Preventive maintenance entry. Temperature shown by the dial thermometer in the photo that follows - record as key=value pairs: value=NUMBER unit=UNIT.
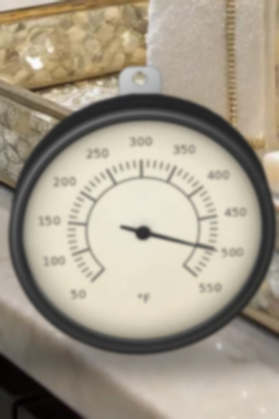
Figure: value=500 unit=°F
